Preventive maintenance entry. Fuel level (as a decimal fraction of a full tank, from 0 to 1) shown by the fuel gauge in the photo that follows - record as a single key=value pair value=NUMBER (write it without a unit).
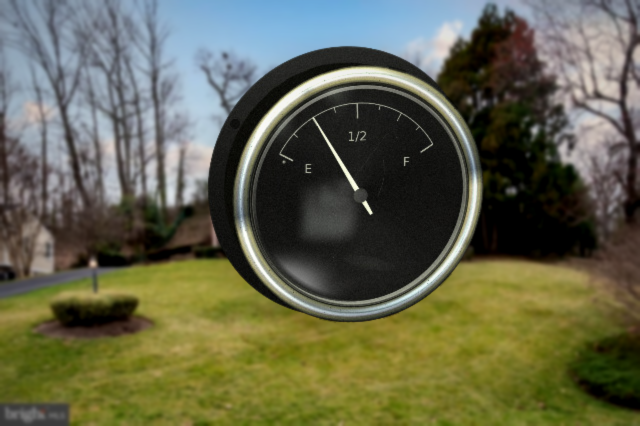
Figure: value=0.25
